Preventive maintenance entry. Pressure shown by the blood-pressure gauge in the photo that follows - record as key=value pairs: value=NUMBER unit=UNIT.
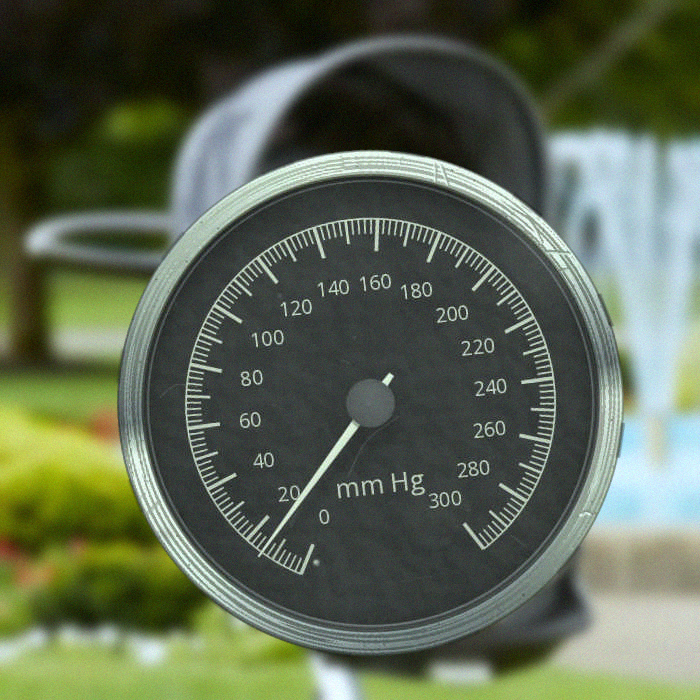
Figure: value=14 unit=mmHg
